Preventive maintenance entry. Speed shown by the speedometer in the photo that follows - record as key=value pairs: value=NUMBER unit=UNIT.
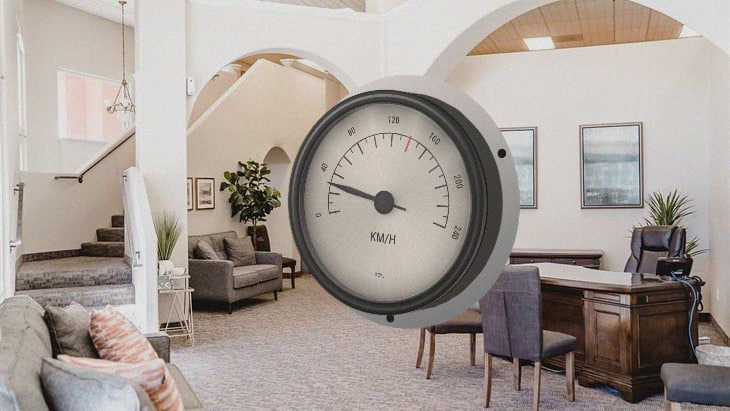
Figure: value=30 unit=km/h
